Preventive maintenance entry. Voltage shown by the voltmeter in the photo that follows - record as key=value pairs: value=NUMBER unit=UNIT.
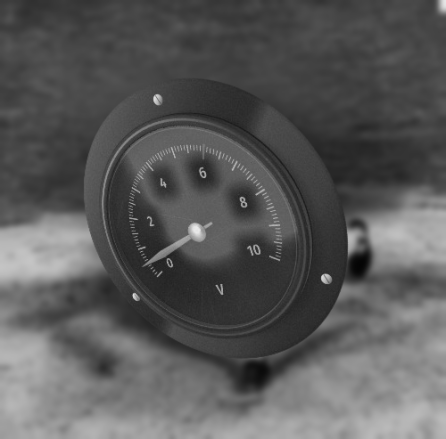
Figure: value=0.5 unit=V
